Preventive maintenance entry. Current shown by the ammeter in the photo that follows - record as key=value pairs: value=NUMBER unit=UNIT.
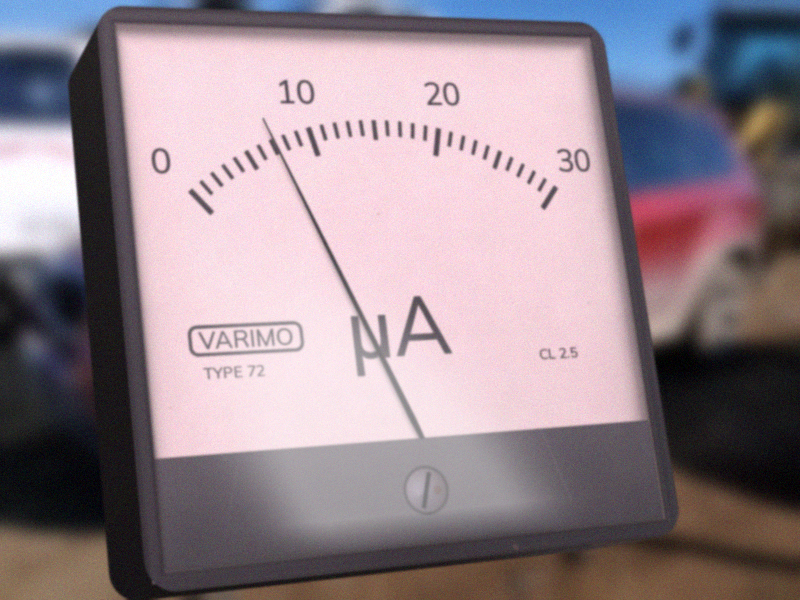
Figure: value=7 unit=µA
